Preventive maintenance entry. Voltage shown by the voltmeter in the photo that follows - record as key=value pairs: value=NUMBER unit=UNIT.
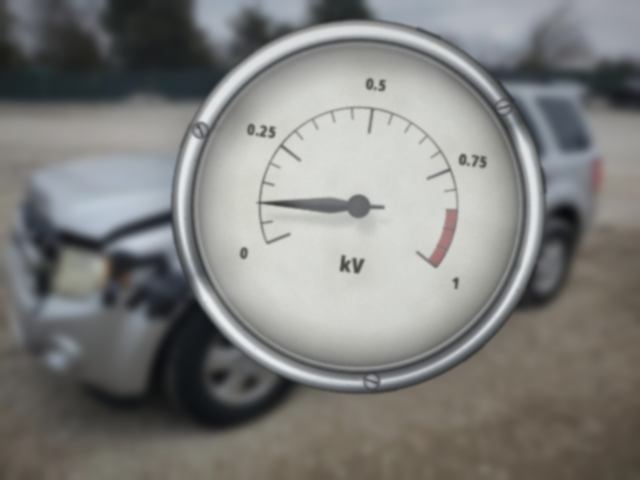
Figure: value=0.1 unit=kV
